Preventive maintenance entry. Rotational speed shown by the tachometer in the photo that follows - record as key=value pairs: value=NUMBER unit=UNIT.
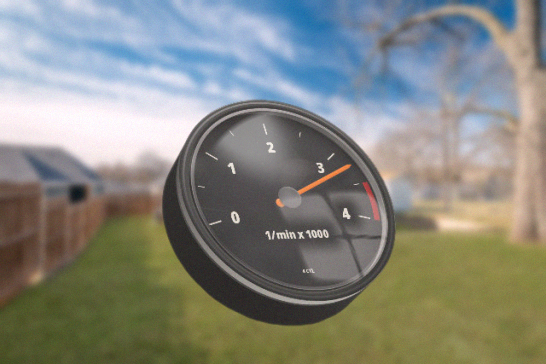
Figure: value=3250 unit=rpm
